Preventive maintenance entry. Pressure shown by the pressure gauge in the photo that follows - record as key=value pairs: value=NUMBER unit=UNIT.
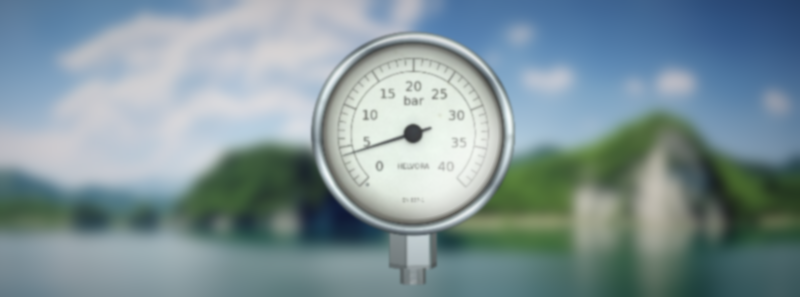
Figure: value=4 unit=bar
